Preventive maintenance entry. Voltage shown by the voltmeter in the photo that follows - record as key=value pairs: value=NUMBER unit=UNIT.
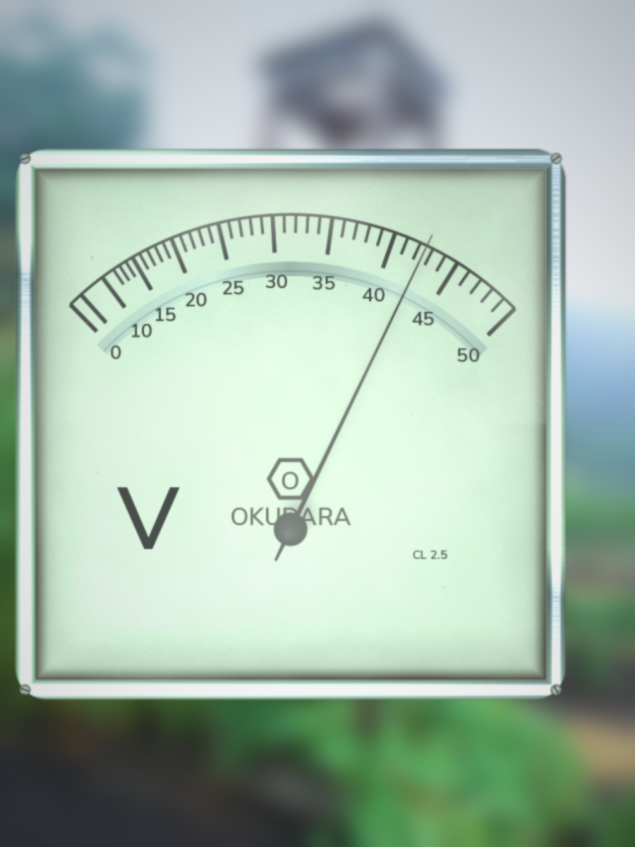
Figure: value=42.5 unit=V
